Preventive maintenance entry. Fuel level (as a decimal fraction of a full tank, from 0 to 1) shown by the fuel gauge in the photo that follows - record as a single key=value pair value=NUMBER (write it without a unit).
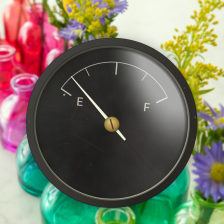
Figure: value=0.125
